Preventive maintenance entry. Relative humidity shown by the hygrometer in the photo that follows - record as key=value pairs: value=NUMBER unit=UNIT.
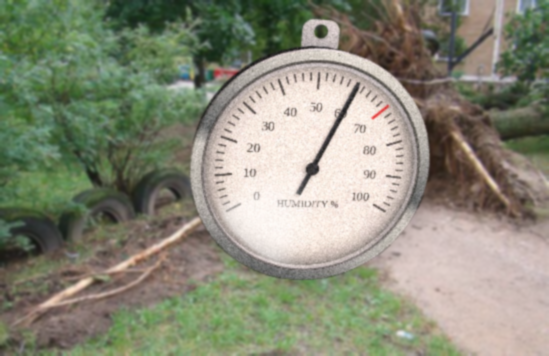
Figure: value=60 unit=%
